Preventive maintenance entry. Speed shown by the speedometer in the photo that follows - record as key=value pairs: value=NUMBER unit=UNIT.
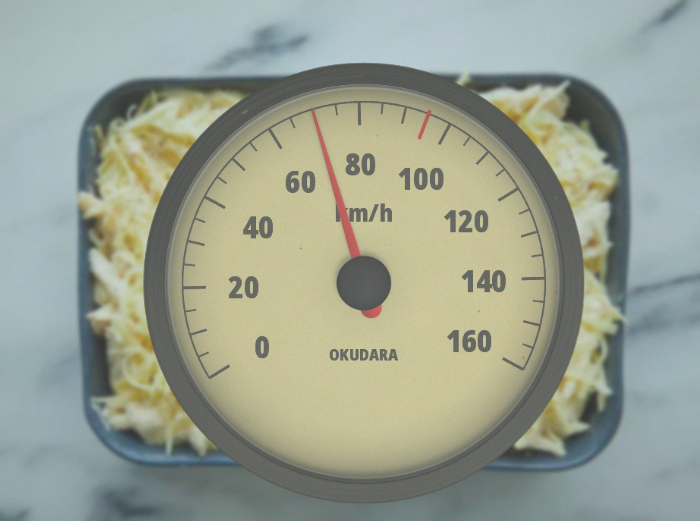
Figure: value=70 unit=km/h
